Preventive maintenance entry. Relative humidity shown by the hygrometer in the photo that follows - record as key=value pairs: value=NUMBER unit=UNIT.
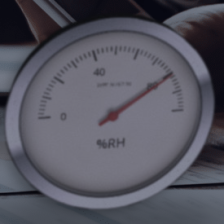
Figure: value=80 unit=%
